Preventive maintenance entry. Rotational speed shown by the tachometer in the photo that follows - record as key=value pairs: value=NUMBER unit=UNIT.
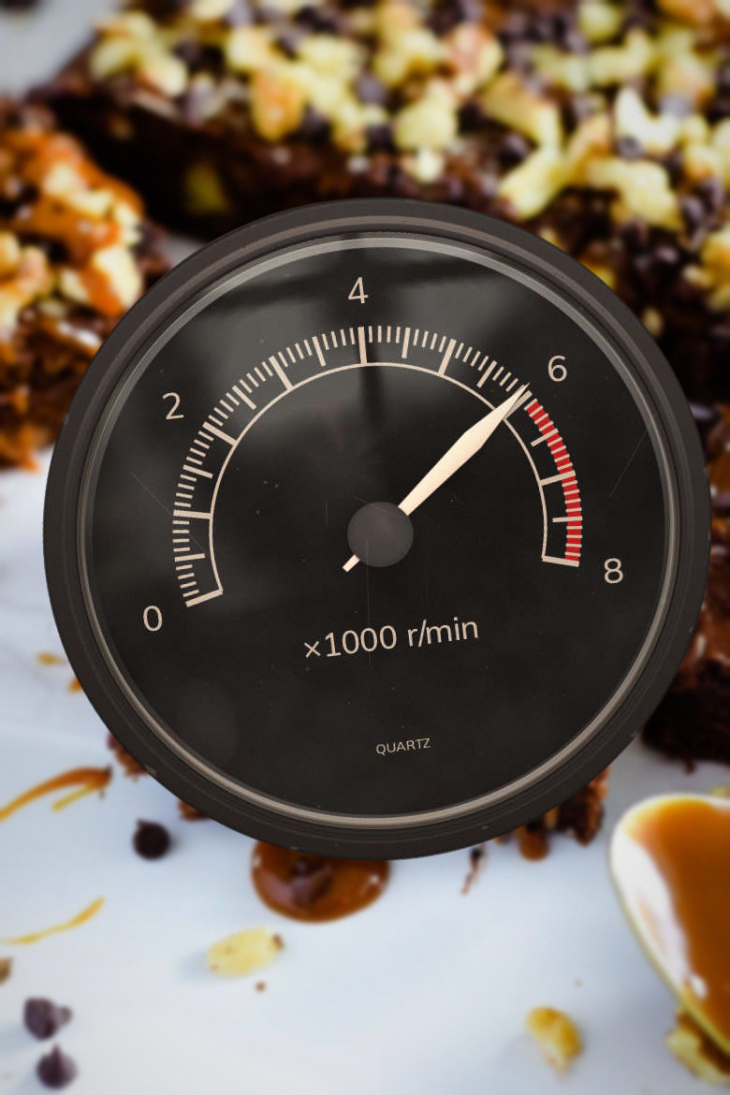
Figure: value=5900 unit=rpm
